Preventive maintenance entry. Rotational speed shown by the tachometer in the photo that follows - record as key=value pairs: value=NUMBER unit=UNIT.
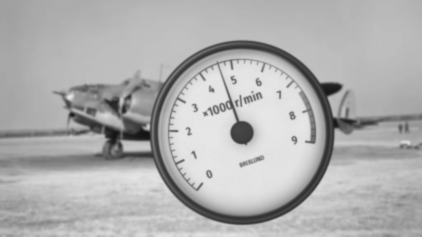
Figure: value=4600 unit=rpm
